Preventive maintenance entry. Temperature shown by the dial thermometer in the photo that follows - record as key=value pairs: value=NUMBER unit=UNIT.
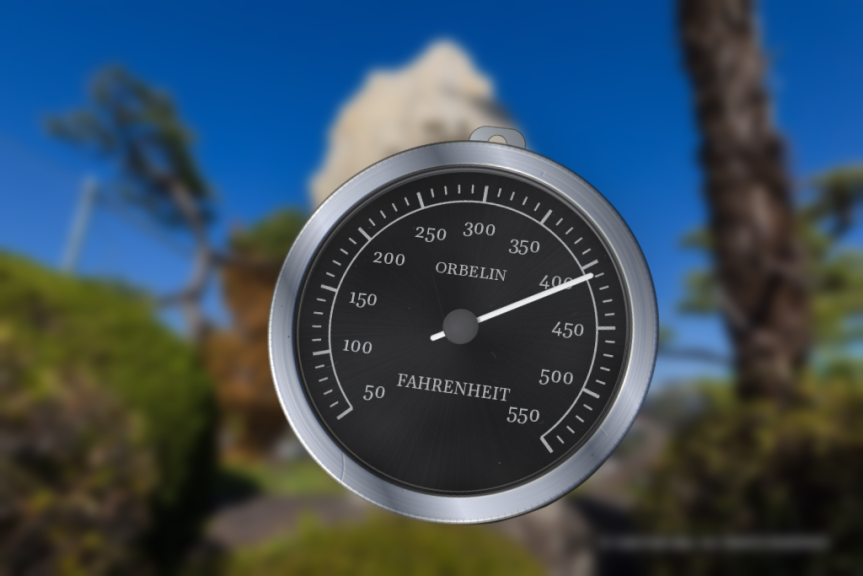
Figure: value=410 unit=°F
